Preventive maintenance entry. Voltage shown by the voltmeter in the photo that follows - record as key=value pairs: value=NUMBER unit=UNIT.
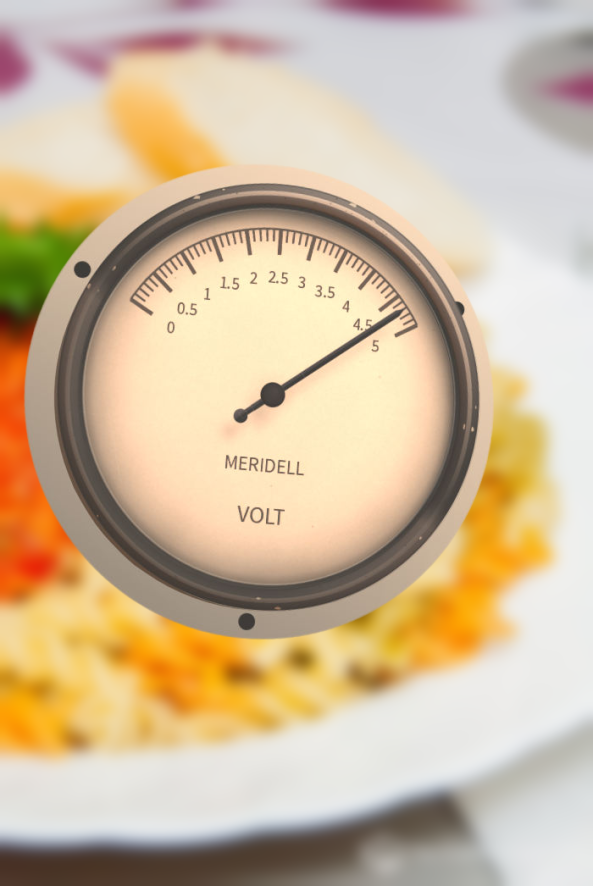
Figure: value=4.7 unit=V
